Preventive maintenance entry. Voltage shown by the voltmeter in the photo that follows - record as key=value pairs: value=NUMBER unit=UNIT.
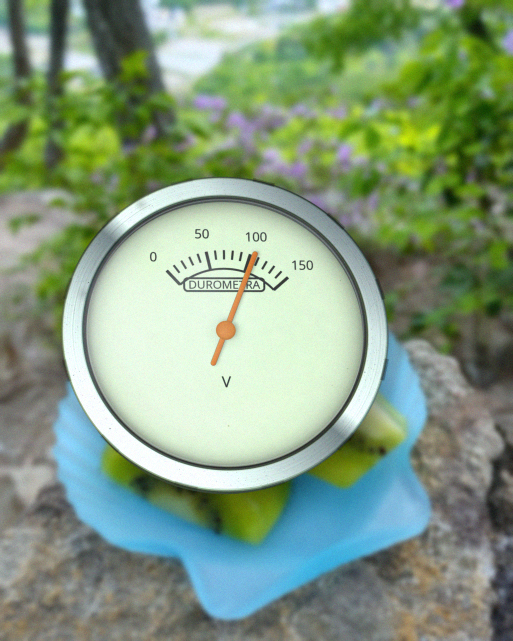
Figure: value=105 unit=V
